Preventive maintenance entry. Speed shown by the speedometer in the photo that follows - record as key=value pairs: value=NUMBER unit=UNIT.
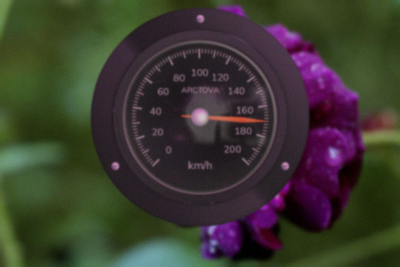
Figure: value=170 unit=km/h
